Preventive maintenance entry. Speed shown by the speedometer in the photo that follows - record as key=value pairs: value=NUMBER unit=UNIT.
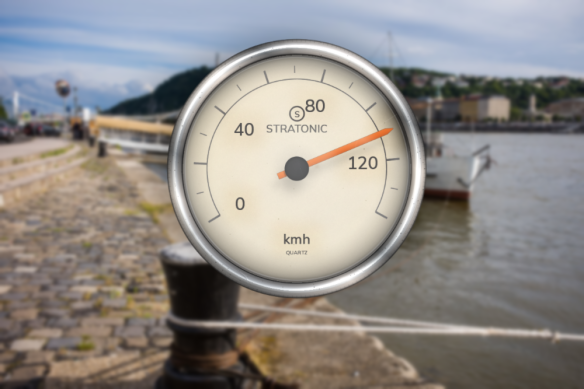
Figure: value=110 unit=km/h
